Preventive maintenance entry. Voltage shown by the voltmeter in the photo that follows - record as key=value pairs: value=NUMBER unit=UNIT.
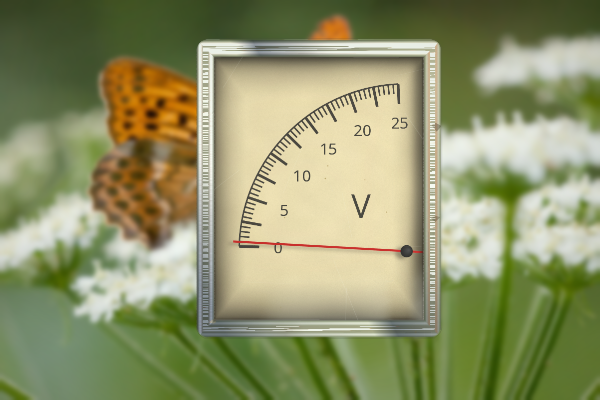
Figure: value=0.5 unit=V
